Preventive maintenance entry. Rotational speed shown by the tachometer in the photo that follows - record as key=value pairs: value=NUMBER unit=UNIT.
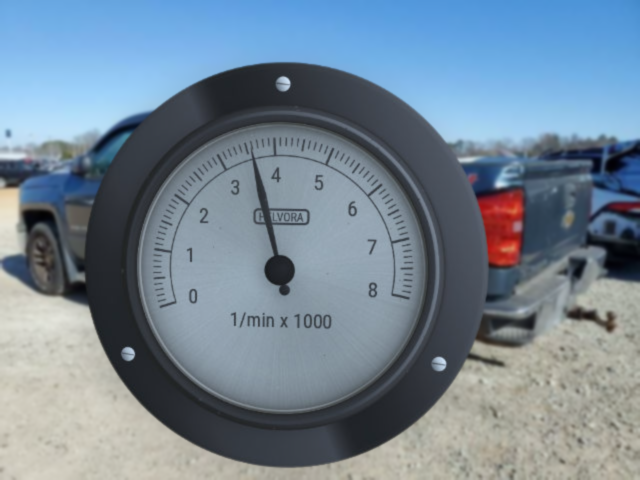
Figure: value=3600 unit=rpm
